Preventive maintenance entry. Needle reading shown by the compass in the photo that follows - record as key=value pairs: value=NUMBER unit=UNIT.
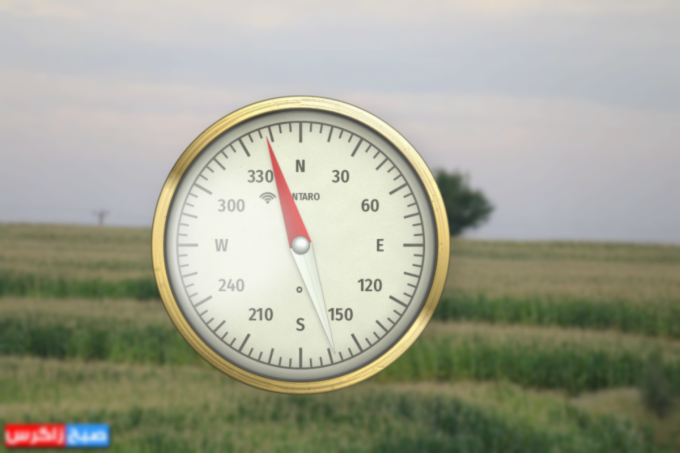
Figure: value=342.5 unit=°
